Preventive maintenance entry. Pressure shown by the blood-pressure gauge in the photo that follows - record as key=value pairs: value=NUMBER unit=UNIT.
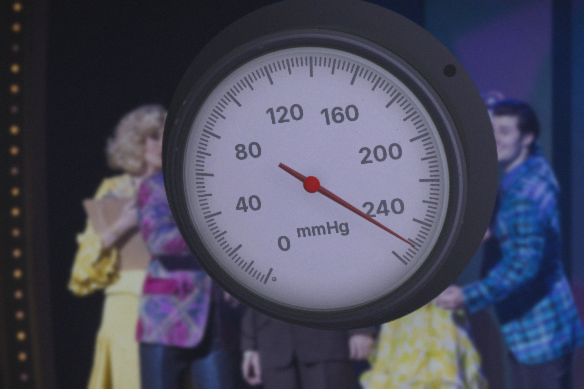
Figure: value=250 unit=mmHg
